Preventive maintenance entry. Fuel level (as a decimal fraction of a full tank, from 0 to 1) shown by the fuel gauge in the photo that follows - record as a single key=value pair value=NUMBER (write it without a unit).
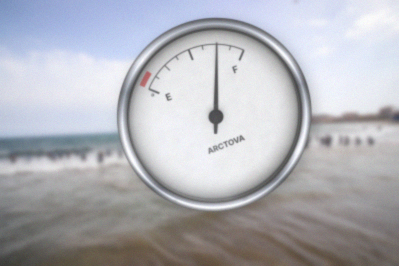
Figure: value=0.75
